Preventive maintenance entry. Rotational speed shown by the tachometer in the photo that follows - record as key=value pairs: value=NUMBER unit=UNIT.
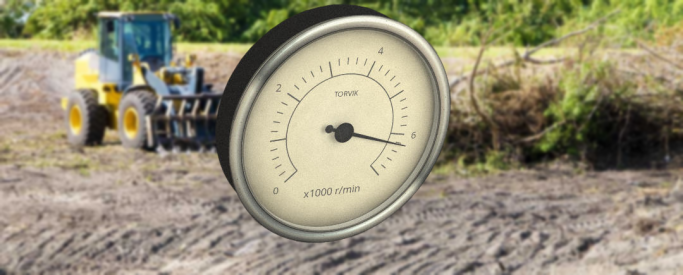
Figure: value=6200 unit=rpm
